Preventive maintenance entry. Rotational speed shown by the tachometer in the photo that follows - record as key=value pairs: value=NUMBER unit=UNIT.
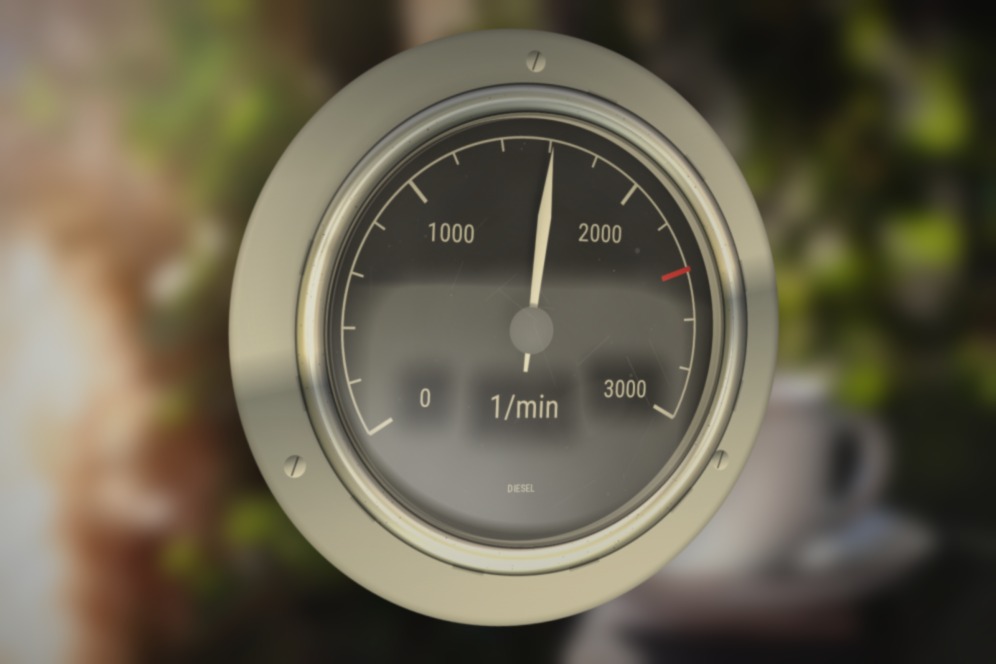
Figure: value=1600 unit=rpm
